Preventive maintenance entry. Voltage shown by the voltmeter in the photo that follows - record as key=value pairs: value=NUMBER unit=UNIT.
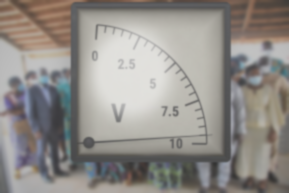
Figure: value=9.5 unit=V
